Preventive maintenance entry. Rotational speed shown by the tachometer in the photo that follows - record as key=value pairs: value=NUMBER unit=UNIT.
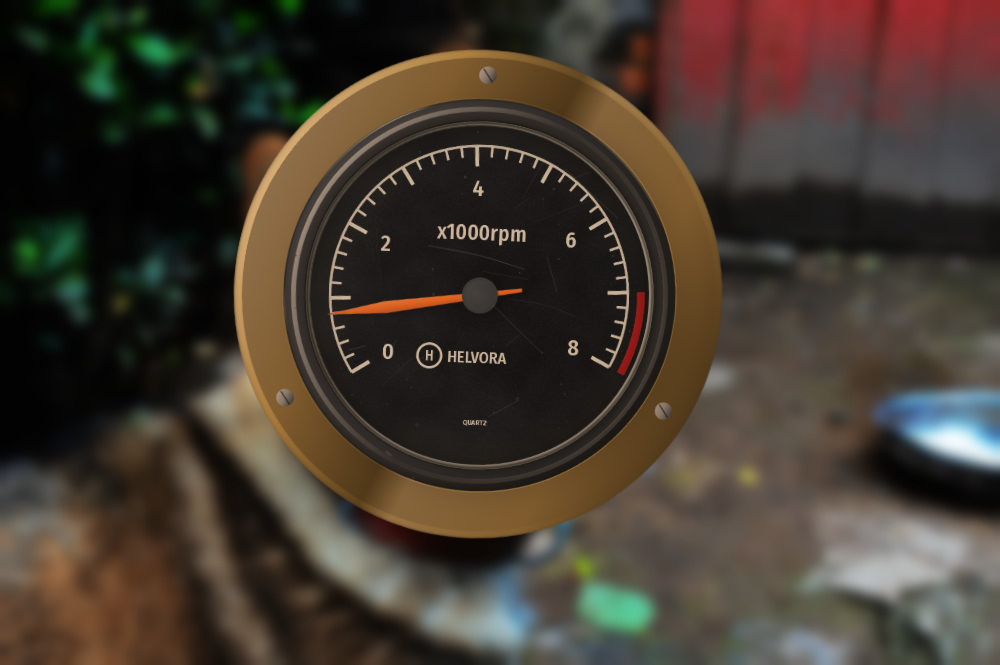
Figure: value=800 unit=rpm
